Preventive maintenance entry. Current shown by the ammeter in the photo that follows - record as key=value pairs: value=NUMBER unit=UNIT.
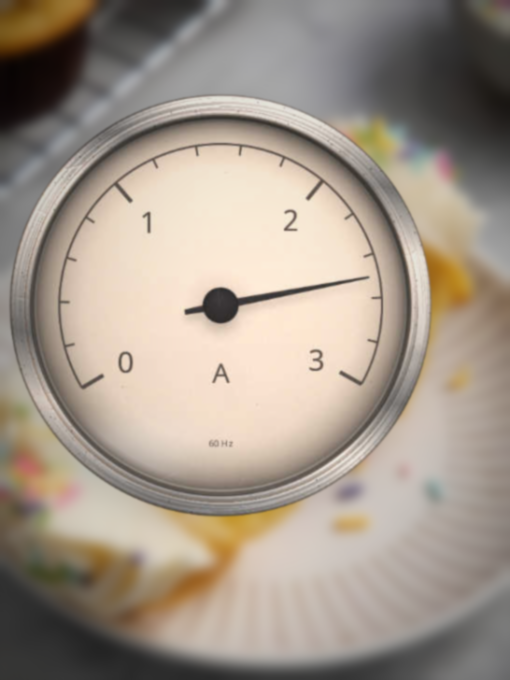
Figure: value=2.5 unit=A
